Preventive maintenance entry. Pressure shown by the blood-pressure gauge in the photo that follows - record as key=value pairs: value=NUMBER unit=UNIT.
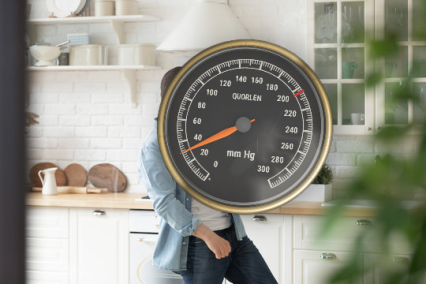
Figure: value=30 unit=mmHg
